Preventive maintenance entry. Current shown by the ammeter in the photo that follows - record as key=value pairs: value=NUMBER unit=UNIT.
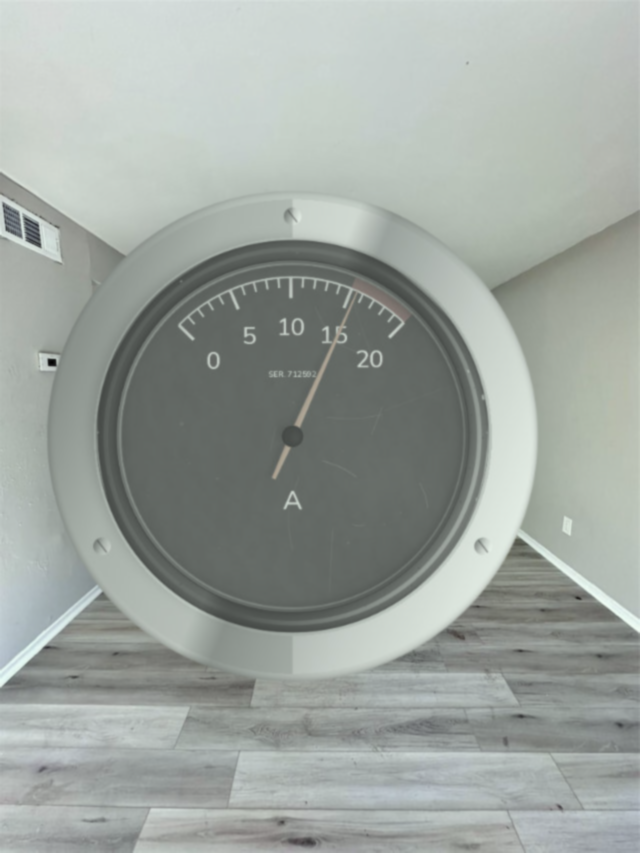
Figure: value=15.5 unit=A
